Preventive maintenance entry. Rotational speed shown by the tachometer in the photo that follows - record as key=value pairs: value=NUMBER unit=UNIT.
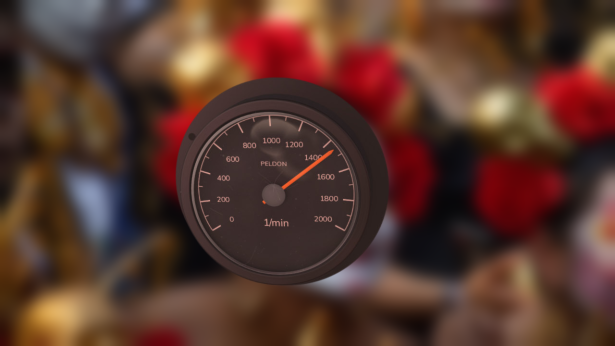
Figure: value=1450 unit=rpm
